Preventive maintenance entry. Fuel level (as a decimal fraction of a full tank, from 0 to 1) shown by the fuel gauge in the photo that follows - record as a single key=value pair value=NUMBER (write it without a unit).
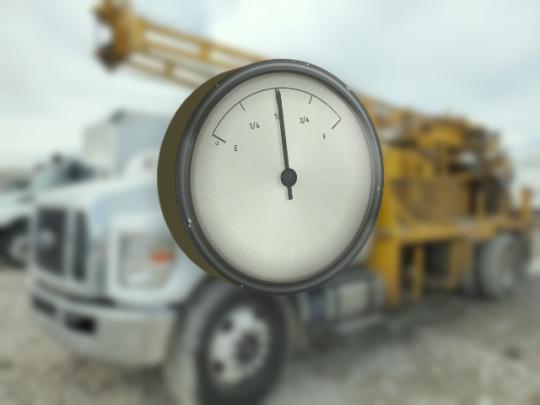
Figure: value=0.5
